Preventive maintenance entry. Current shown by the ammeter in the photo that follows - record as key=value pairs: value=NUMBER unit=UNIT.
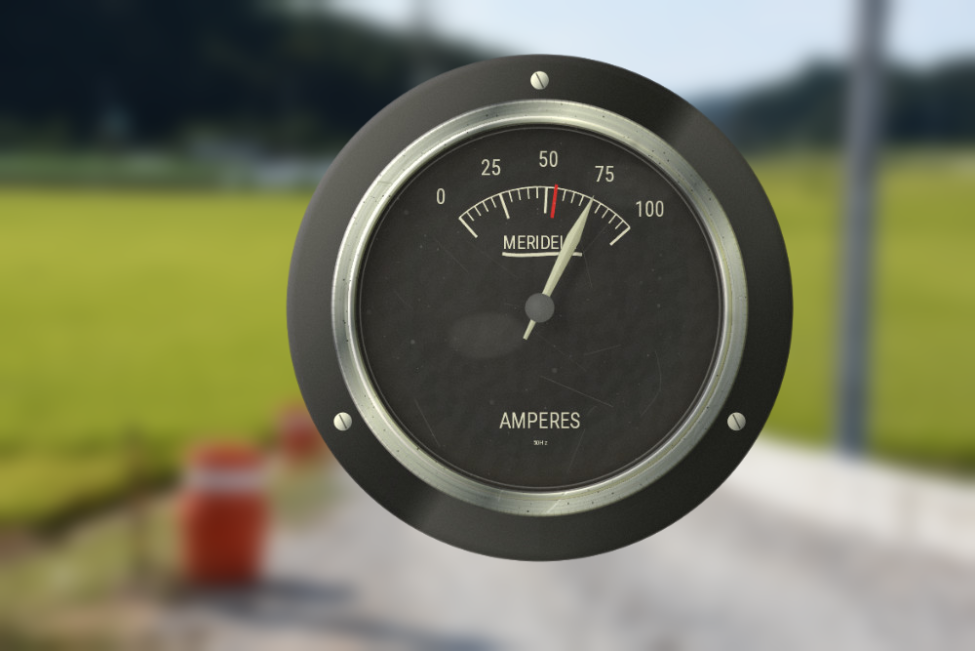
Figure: value=75 unit=A
